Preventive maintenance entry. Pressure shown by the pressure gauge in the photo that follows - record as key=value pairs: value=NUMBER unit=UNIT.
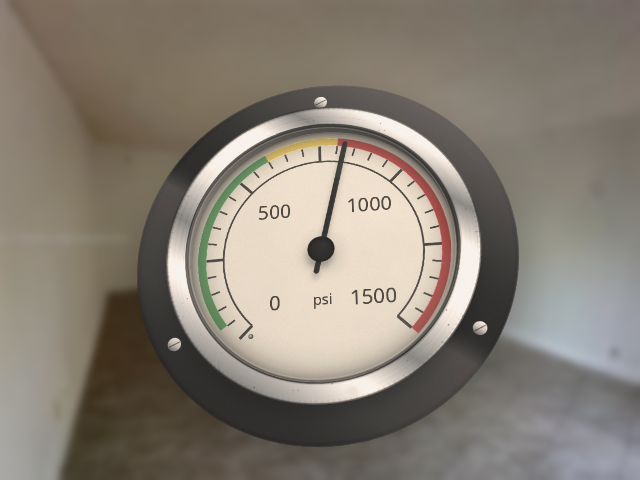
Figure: value=825 unit=psi
